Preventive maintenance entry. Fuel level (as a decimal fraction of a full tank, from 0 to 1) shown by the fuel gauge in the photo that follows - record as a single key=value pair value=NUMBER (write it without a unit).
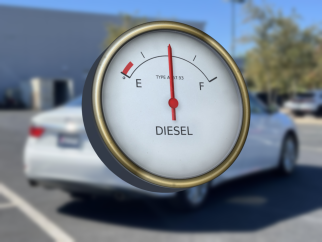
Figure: value=0.5
